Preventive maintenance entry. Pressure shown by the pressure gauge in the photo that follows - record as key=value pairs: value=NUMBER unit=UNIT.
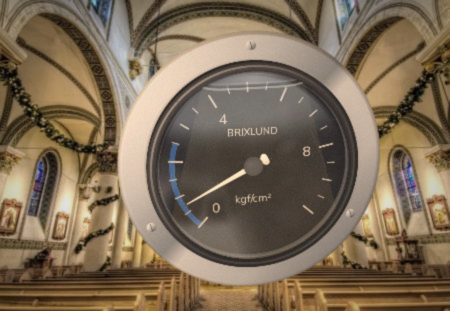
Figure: value=0.75 unit=kg/cm²
